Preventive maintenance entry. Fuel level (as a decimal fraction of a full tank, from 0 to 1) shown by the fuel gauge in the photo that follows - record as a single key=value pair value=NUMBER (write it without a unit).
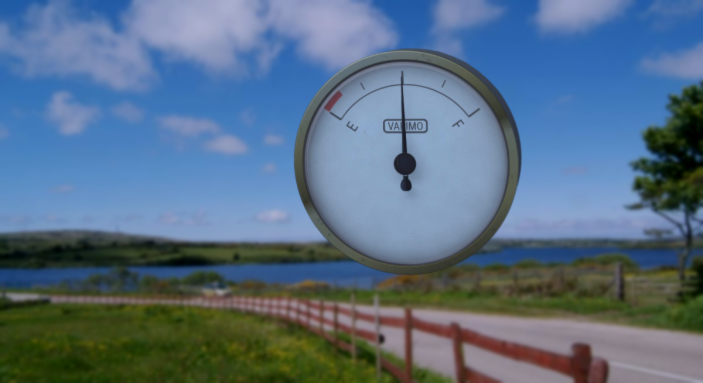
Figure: value=0.5
